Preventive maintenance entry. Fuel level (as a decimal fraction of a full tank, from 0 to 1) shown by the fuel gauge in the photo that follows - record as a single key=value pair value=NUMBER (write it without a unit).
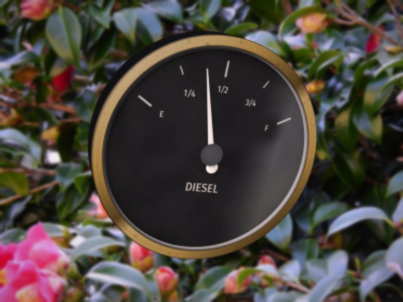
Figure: value=0.375
